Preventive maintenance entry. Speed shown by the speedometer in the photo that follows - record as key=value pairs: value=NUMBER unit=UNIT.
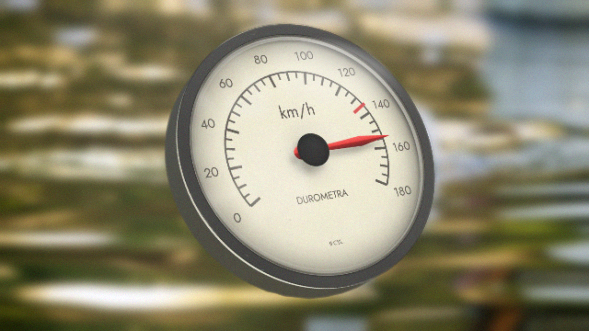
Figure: value=155 unit=km/h
